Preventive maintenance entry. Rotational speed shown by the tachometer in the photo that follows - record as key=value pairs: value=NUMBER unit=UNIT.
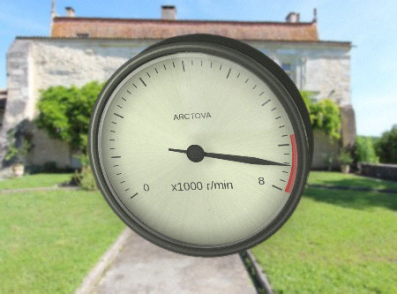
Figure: value=7400 unit=rpm
